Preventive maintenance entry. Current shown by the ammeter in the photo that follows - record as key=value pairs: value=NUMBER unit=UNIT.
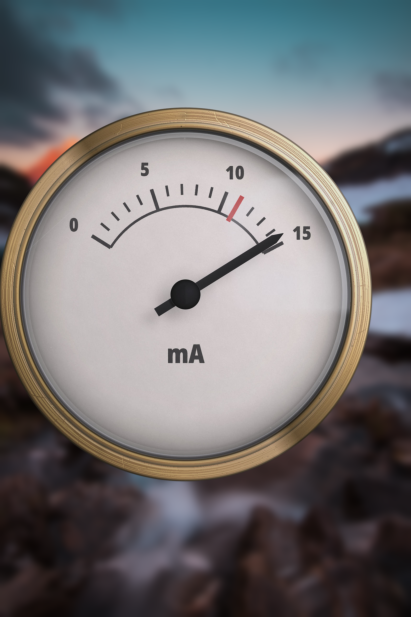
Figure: value=14.5 unit=mA
